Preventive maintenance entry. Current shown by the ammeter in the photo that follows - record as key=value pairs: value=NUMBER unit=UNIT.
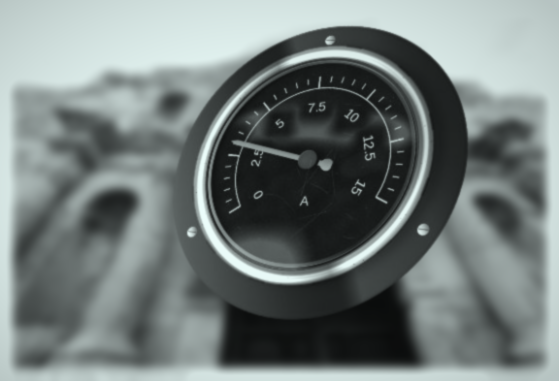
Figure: value=3 unit=A
